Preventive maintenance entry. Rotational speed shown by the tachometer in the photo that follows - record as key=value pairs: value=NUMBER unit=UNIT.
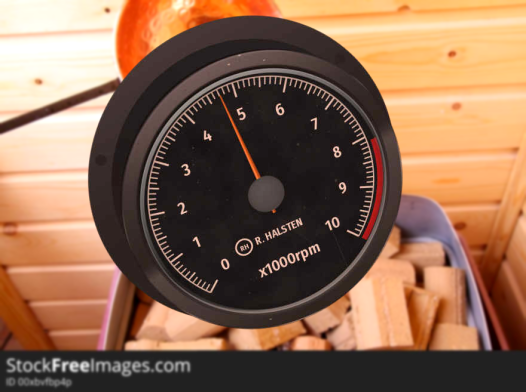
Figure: value=4700 unit=rpm
